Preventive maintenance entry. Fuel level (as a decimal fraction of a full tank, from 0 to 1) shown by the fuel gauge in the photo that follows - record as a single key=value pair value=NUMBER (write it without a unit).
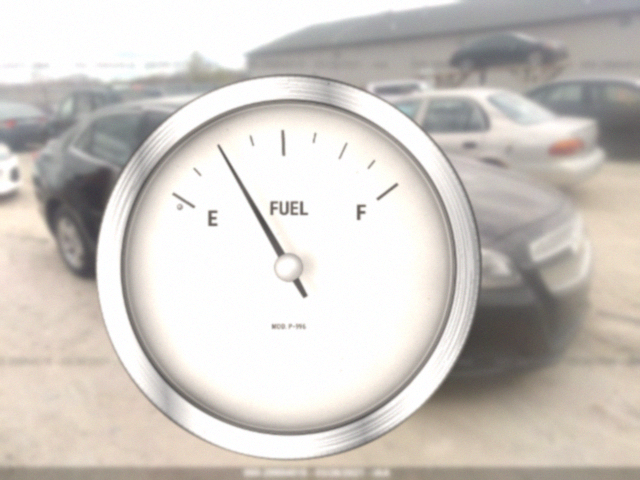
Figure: value=0.25
